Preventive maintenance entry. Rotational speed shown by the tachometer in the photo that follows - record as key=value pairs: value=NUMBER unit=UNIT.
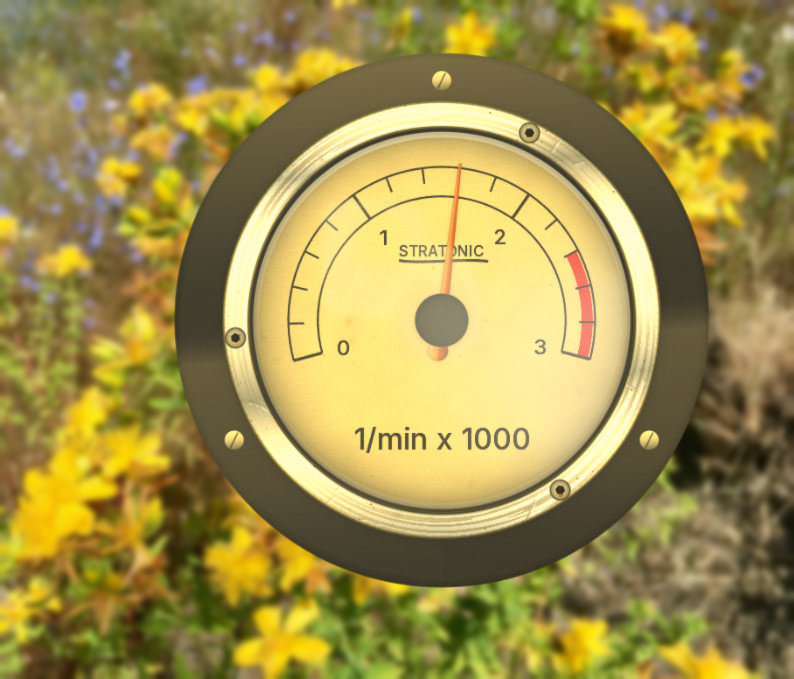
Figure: value=1600 unit=rpm
